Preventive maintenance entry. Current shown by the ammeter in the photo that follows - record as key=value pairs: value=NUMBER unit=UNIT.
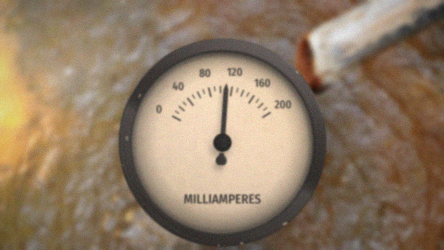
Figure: value=110 unit=mA
